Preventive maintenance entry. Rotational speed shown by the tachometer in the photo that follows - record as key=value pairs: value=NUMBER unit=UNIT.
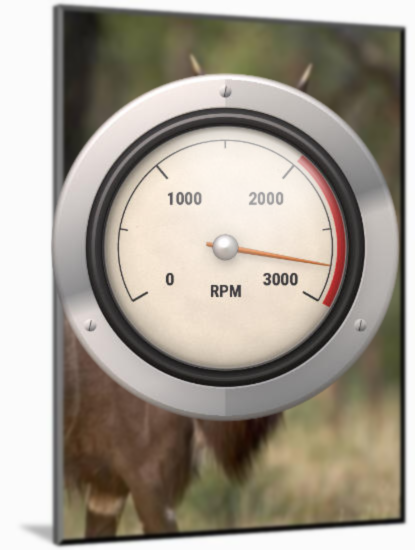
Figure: value=2750 unit=rpm
